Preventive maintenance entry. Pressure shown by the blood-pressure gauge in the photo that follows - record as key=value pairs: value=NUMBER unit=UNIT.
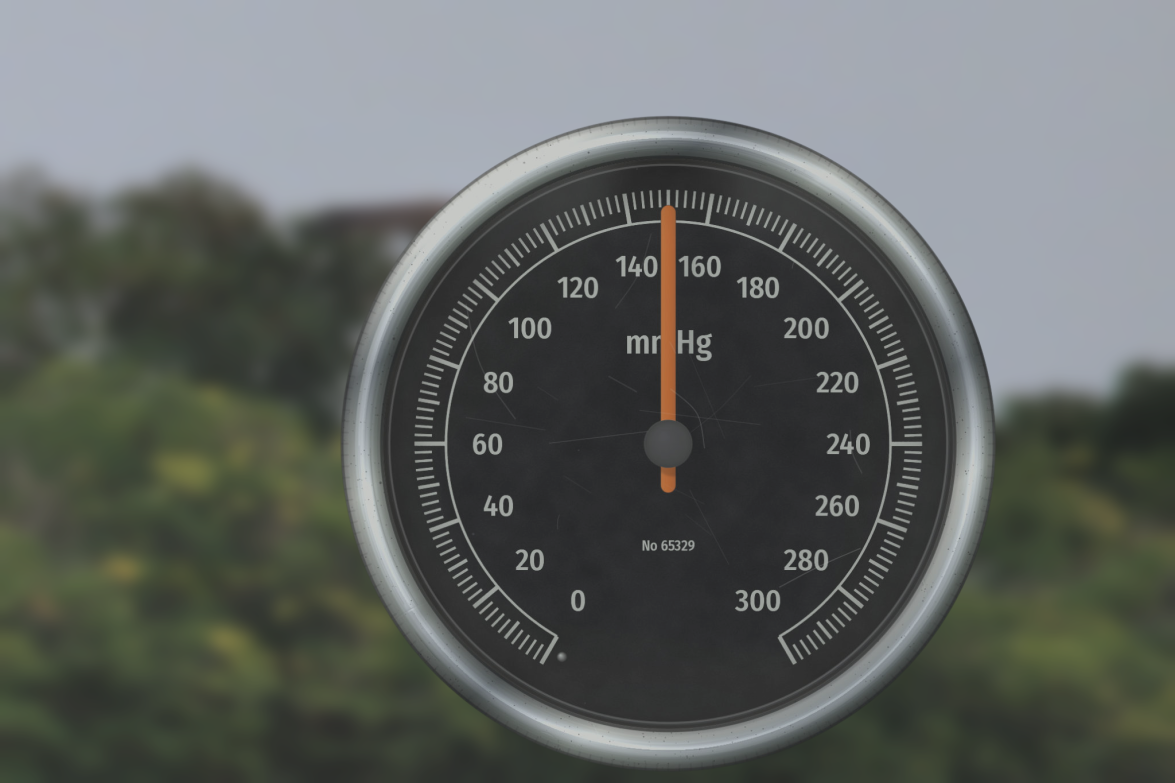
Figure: value=150 unit=mmHg
